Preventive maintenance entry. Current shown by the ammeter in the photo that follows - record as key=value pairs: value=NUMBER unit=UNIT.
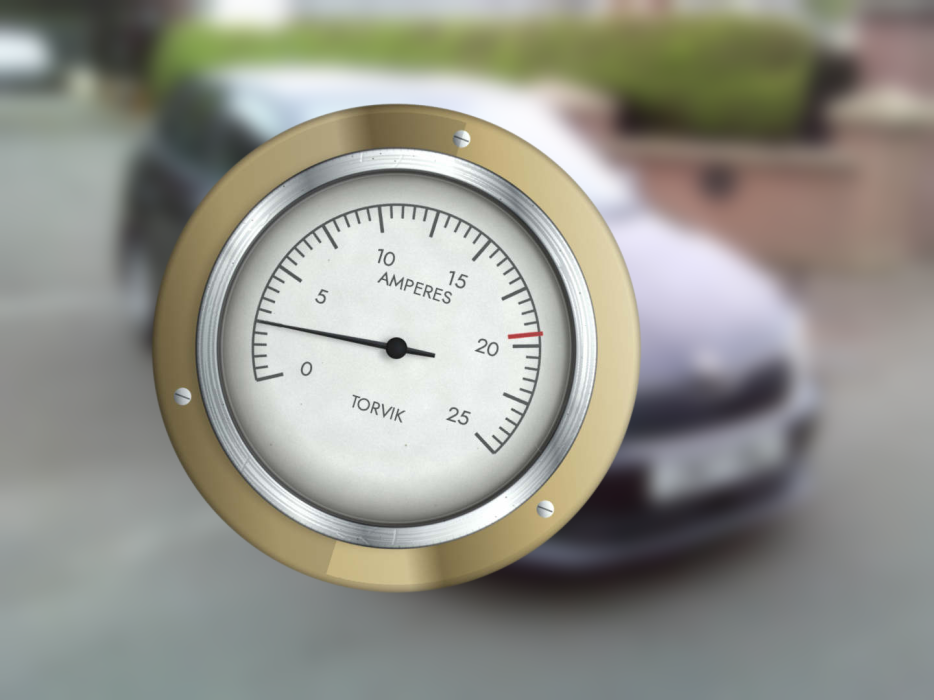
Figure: value=2.5 unit=A
